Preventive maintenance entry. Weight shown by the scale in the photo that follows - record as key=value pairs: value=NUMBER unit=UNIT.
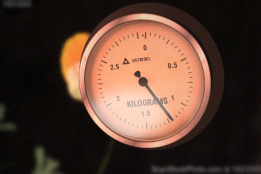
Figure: value=1.2 unit=kg
